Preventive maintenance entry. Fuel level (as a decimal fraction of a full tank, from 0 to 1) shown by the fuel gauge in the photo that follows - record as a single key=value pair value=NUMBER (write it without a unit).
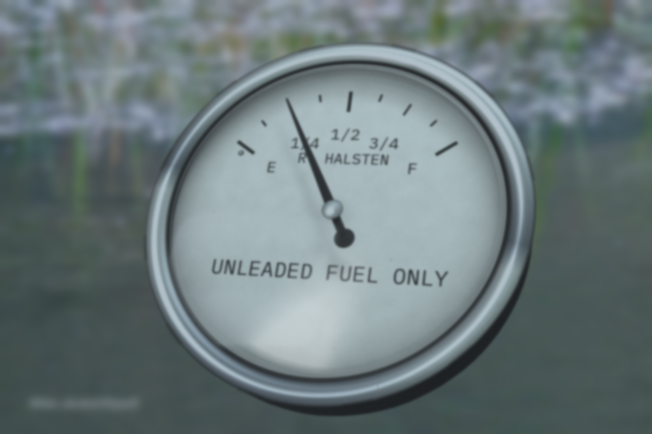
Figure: value=0.25
